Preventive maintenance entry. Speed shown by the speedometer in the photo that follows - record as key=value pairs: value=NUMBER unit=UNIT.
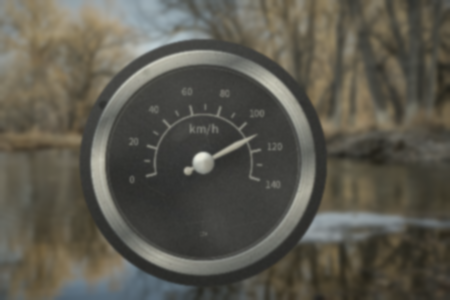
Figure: value=110 unit=km/h
